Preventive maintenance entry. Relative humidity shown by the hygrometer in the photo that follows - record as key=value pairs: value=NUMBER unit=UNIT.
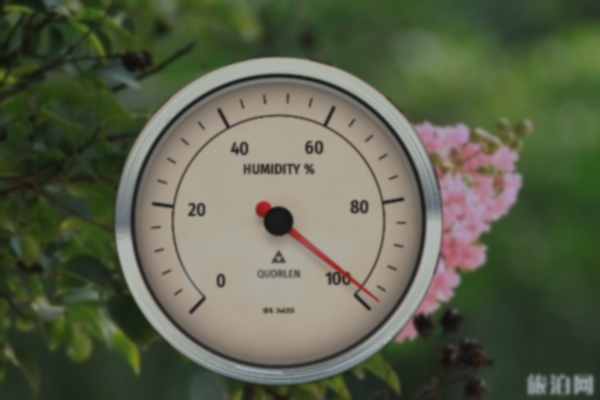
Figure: value=98 unit=%
